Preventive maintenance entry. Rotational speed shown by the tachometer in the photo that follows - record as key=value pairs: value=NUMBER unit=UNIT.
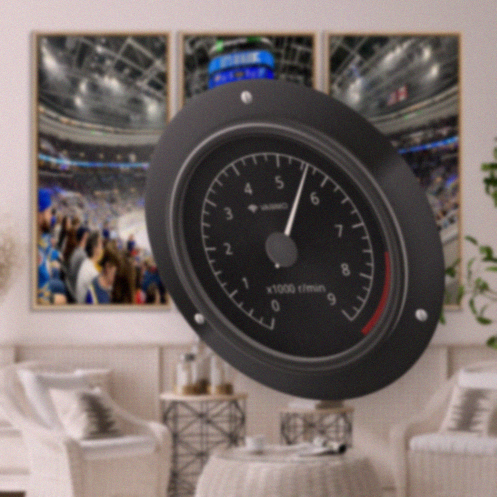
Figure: value=5625 unit=rpm
